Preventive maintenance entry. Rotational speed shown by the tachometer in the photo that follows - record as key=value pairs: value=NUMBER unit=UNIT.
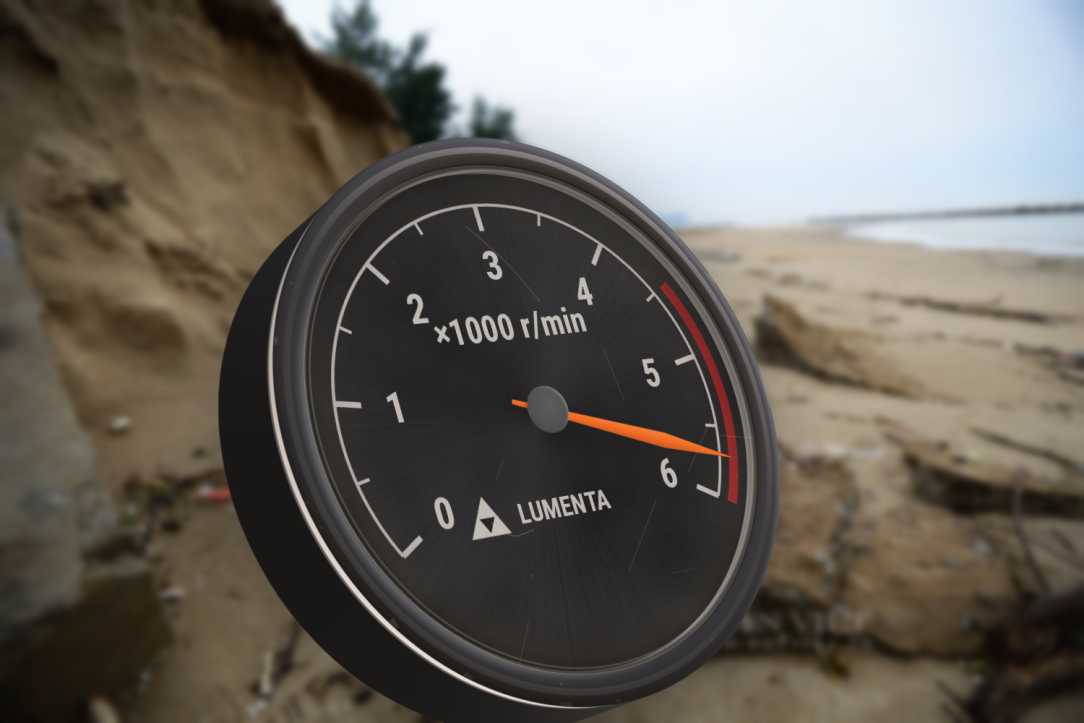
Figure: value=5750 unit=rpm
